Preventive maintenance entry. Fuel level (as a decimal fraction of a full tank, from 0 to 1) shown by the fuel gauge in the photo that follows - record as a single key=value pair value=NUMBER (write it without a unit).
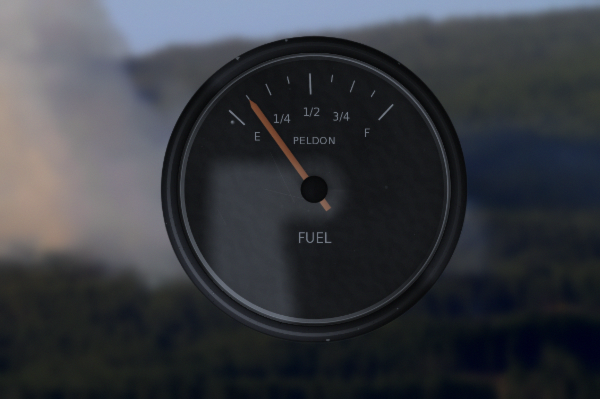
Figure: value=0.125
